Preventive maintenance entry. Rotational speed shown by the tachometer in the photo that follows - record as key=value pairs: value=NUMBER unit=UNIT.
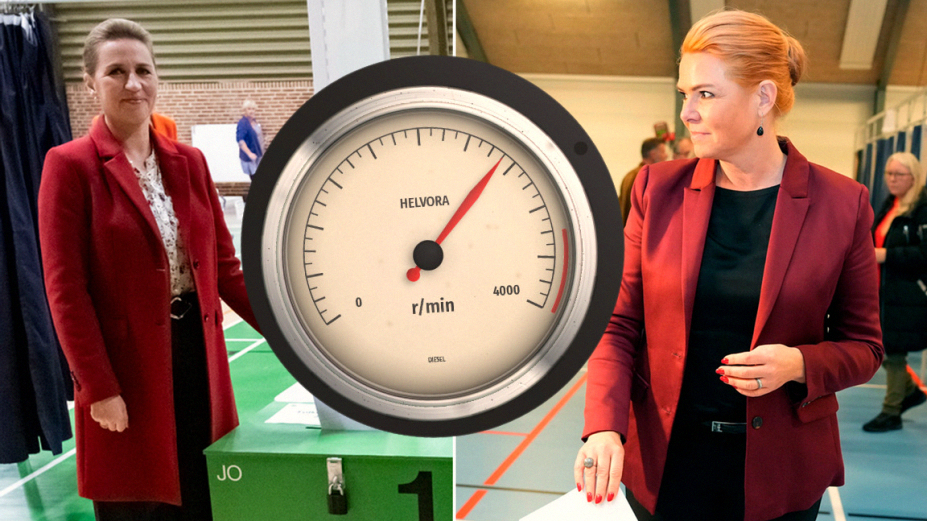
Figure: value=2700 unit=rpm
